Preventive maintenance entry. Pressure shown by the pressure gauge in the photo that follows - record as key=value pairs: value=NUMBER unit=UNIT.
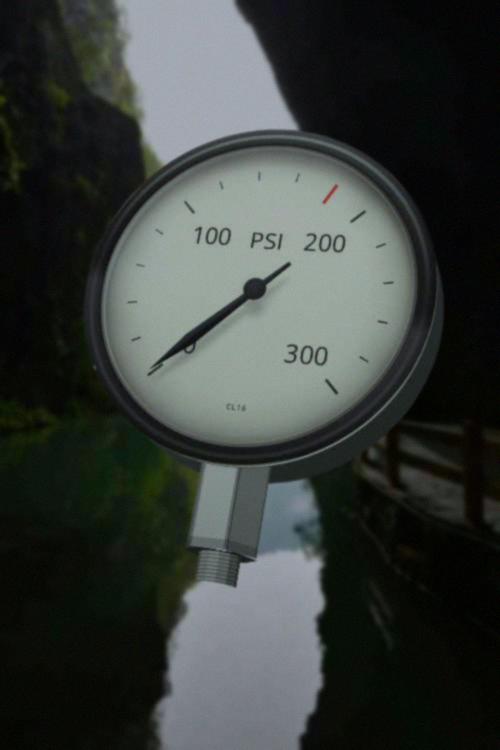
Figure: value=0 unit=psi
